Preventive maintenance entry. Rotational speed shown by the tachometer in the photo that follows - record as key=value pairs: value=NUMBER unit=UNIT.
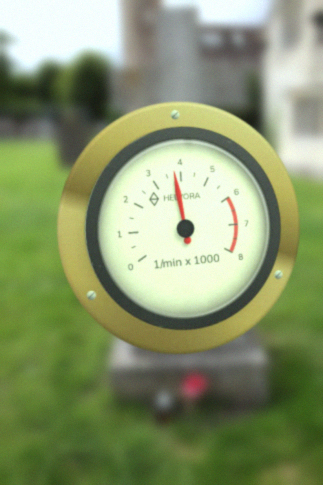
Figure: value=3750 unit=rpm
